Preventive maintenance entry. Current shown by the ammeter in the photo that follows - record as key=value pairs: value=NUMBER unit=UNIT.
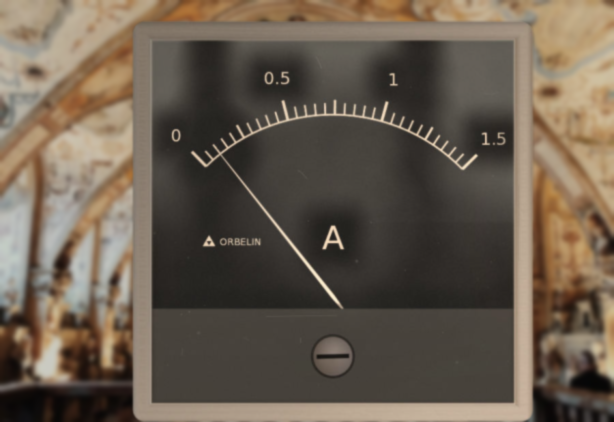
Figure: value=0.1 unit=A
